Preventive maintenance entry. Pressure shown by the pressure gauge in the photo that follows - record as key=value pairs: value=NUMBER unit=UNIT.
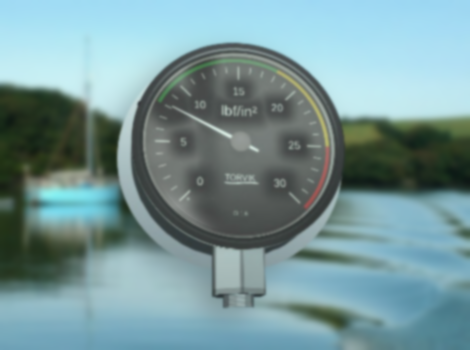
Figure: value=8 unit=psi
